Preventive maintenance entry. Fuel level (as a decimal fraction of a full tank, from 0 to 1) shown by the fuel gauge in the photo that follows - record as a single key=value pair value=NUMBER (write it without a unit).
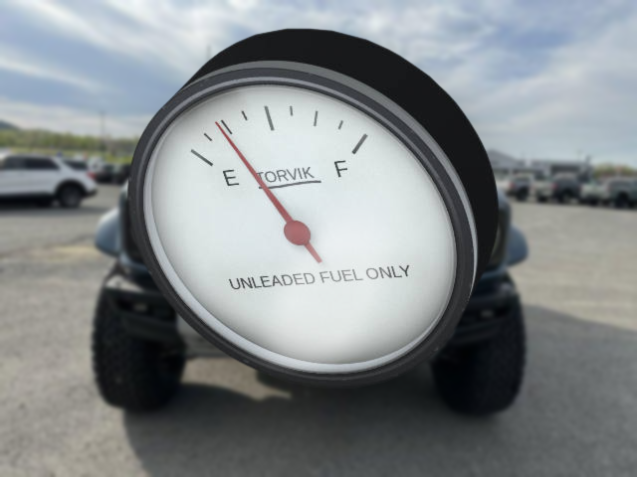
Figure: value=0.25
